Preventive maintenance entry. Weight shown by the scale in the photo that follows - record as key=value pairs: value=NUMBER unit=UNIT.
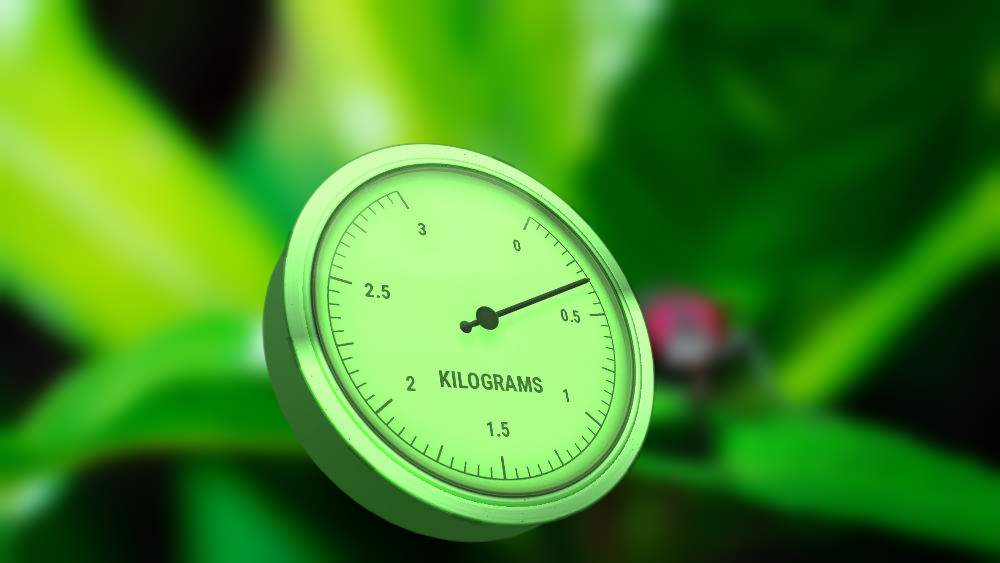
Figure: value=0.35 unit=kg
